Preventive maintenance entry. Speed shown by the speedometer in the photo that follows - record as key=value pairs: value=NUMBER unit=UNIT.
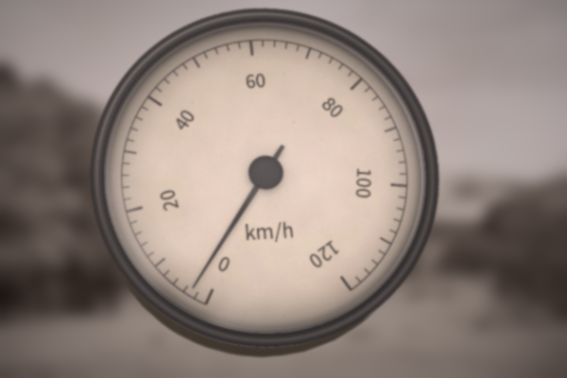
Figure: value=3 unit=km/h
